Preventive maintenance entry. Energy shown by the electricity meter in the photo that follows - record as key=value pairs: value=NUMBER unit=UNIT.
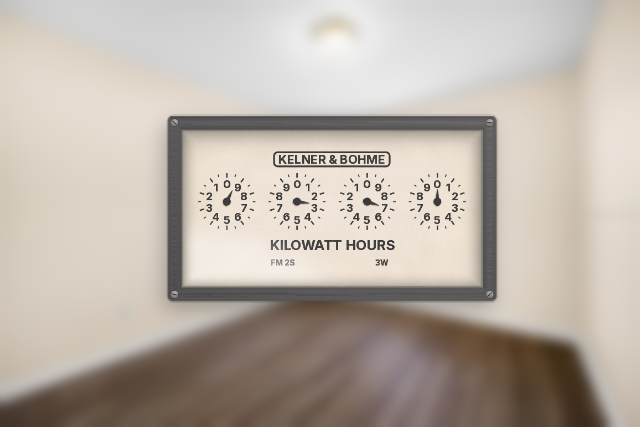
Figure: value=9270 unit=kWh
